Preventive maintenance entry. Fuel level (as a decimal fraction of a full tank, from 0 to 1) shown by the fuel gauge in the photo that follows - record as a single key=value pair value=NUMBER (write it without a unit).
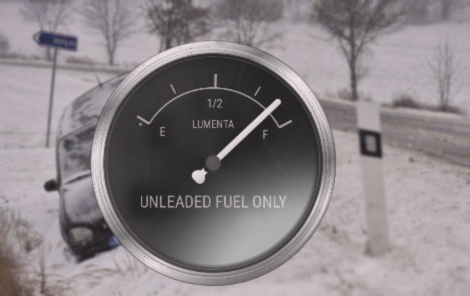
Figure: value=0.875
